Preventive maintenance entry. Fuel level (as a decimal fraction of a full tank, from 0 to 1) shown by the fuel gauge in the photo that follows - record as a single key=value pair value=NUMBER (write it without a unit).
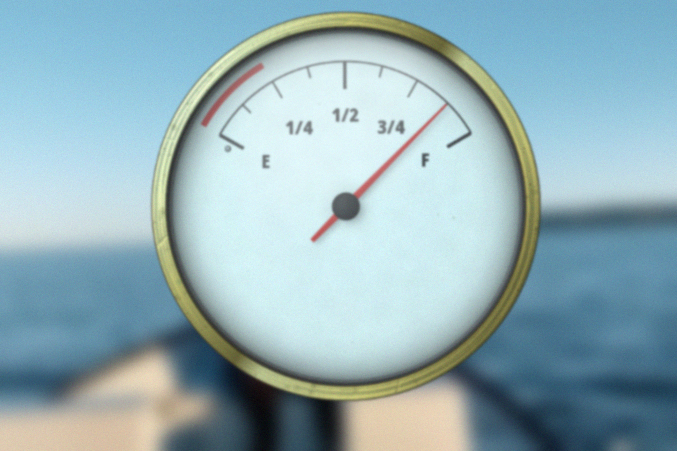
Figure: value=0.875
